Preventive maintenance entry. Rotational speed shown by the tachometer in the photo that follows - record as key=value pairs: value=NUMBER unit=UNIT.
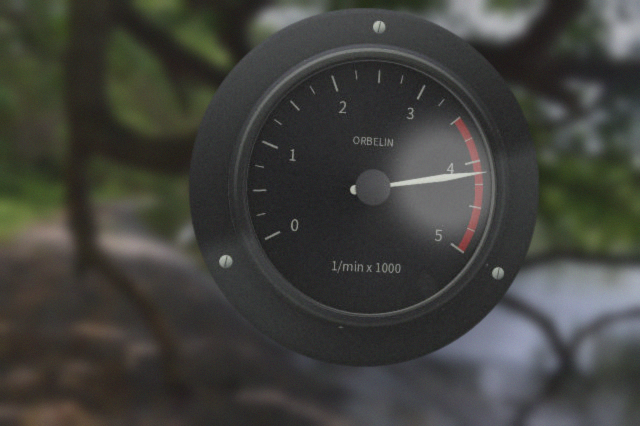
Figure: value=4125 unit=rpm
